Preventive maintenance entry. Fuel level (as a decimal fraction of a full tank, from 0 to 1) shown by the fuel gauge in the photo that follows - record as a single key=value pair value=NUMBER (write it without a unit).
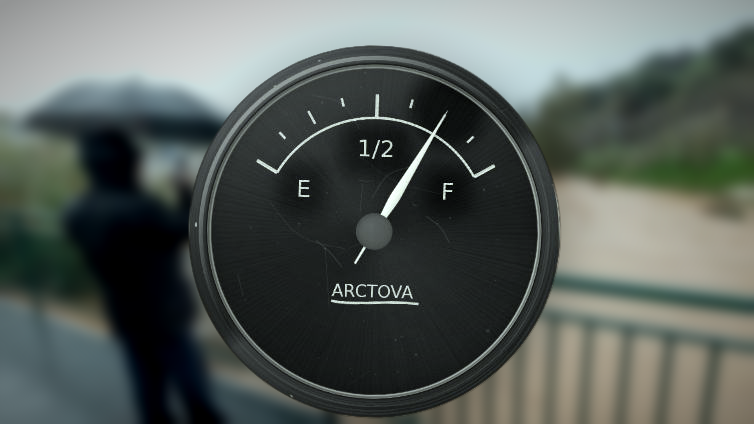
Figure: value=0.75
